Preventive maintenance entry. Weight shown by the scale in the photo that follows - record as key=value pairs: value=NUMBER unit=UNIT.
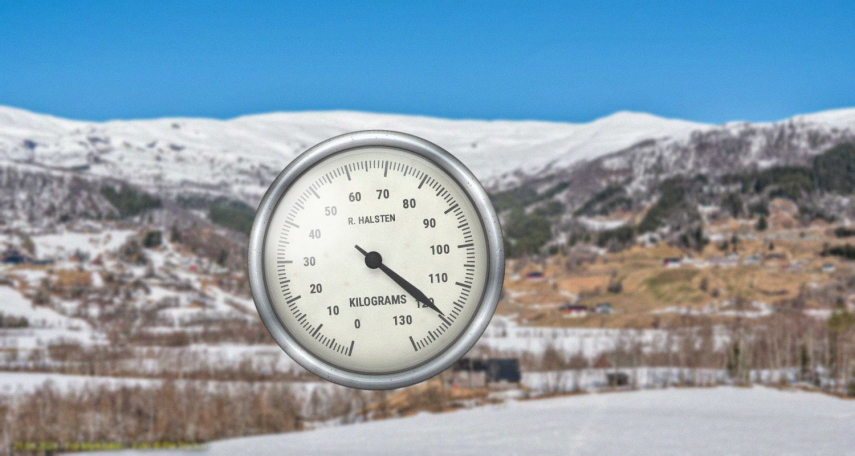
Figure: value=119 unit=kg
